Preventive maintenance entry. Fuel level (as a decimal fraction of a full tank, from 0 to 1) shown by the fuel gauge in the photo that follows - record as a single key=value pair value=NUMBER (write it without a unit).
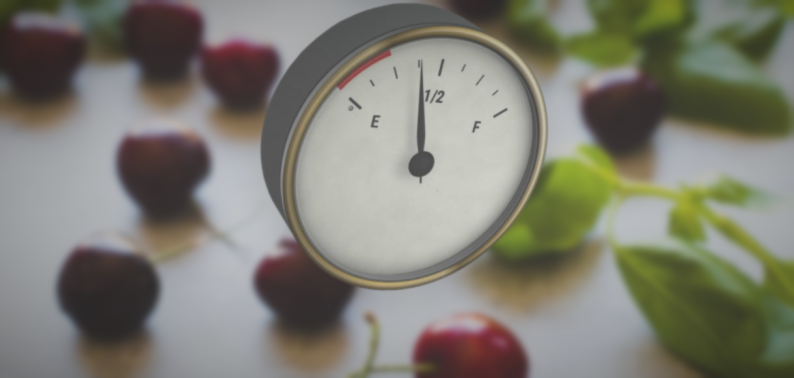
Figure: value=0.375
